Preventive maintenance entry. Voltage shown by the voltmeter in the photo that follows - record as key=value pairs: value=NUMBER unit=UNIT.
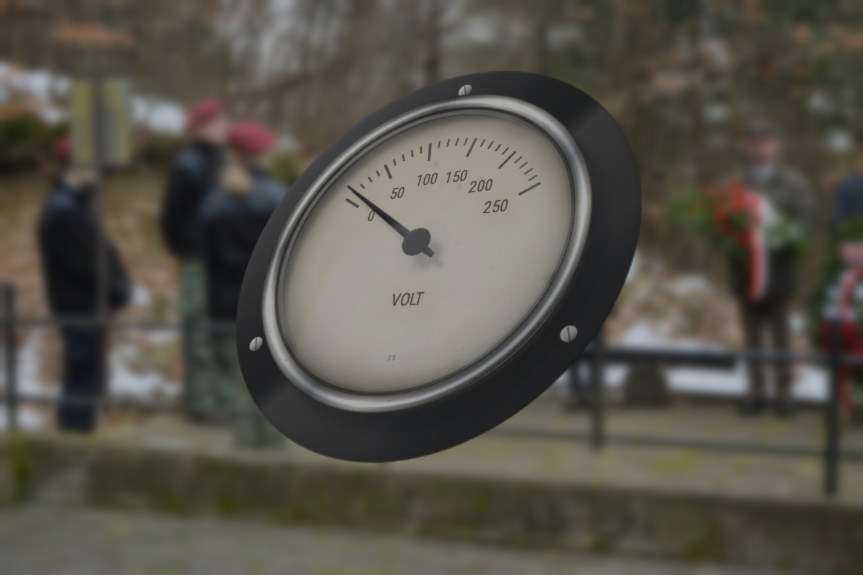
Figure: value=10 unit=V
